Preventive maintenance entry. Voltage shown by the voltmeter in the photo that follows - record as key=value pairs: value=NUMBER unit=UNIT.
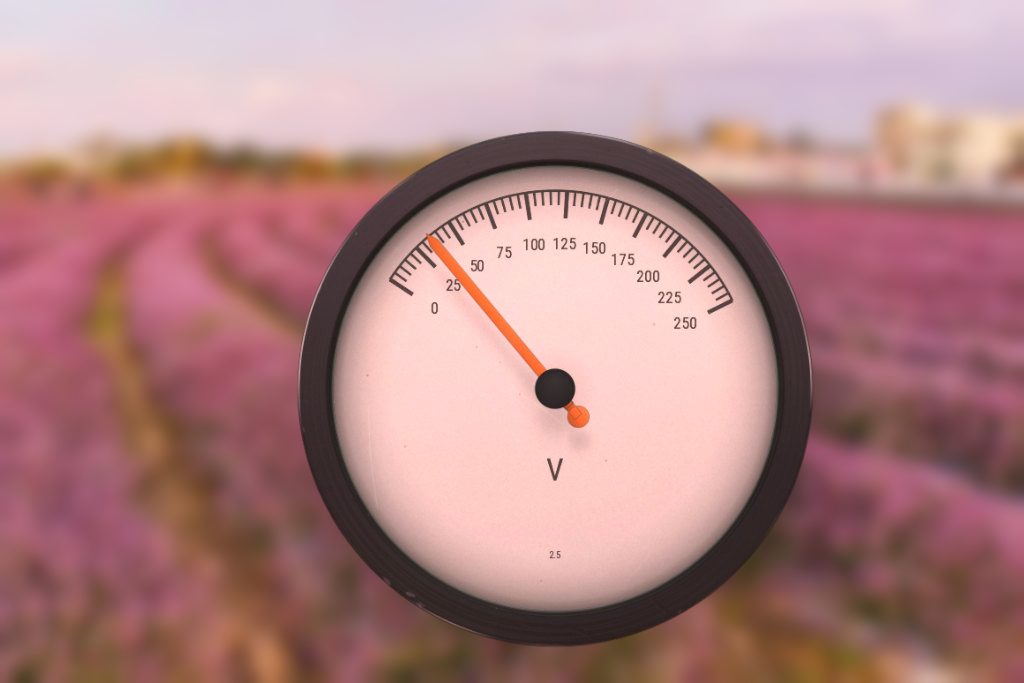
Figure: value=35 unit=V
